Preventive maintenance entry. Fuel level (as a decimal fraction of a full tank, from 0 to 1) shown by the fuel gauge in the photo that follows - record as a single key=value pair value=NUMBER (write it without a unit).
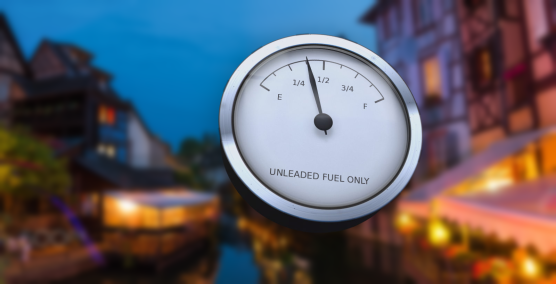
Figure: value=0.375
